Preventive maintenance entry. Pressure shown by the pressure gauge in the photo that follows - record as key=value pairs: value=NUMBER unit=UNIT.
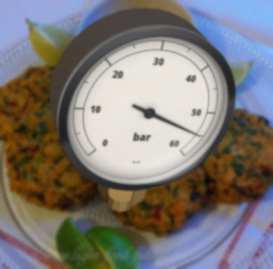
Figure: value=55 unit=bar
